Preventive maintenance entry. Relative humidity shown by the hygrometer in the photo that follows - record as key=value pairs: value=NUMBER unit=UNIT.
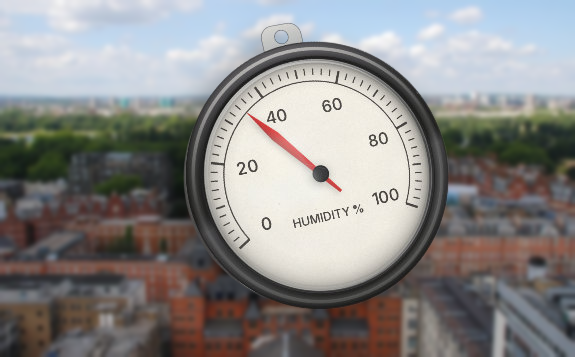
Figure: value=34 unit=%
